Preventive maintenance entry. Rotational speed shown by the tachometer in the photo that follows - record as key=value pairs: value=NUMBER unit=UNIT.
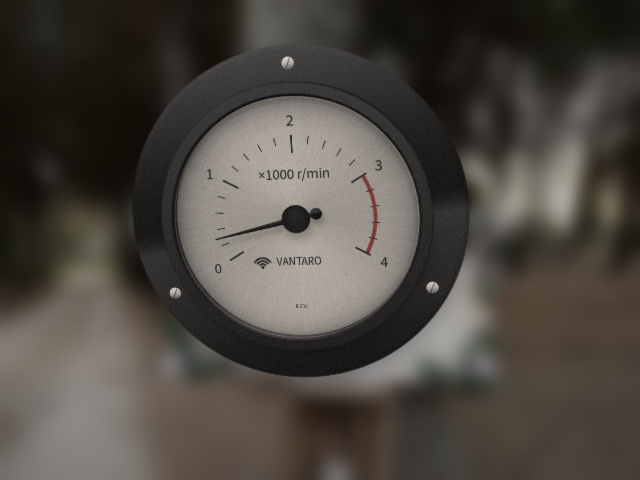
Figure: value=300 unit=rpm
